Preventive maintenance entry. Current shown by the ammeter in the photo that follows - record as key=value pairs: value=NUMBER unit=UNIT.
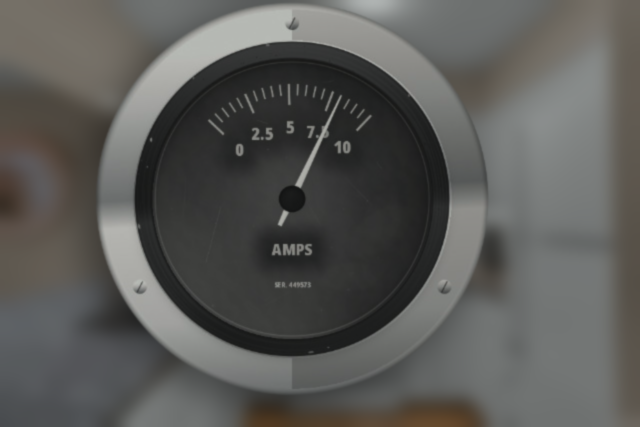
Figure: value=8 unit=A
